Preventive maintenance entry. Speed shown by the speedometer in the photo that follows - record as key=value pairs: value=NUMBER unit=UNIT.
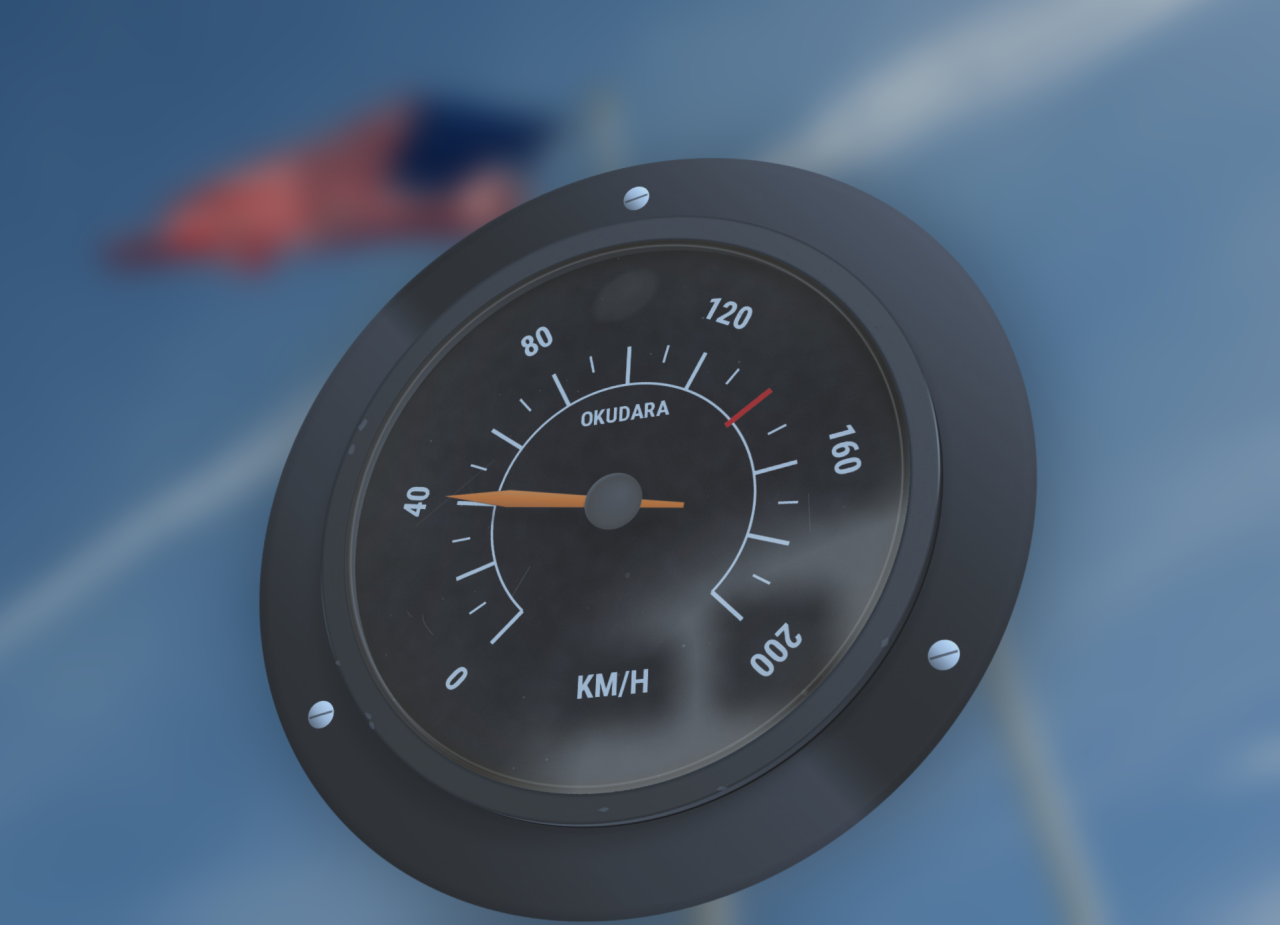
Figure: value=40 unit=km/h
